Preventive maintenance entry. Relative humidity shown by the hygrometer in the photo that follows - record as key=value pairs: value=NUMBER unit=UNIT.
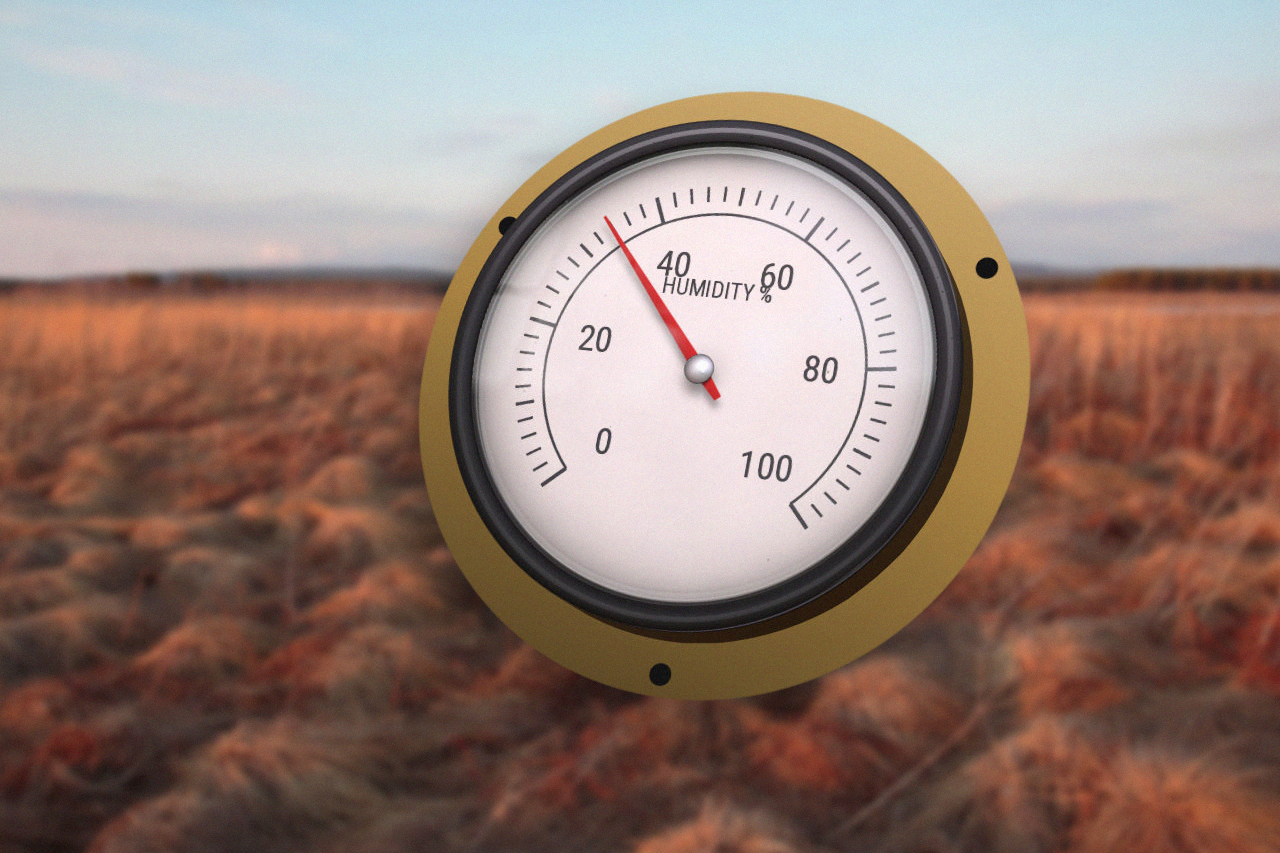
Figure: value=34 unit=%
